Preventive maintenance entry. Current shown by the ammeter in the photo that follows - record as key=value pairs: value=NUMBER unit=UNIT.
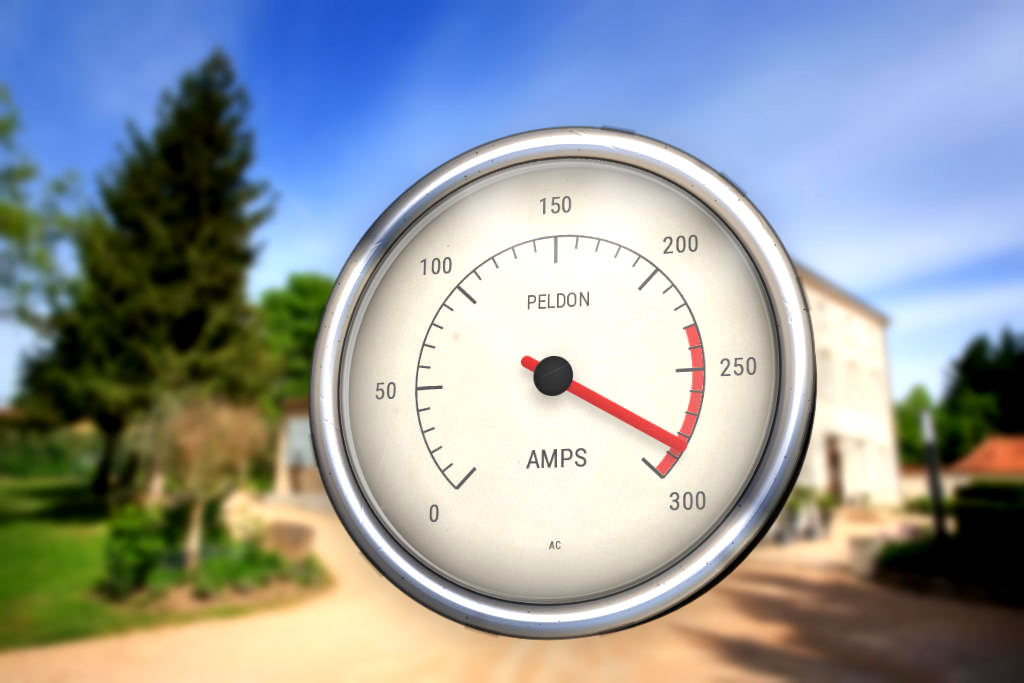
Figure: value=285 unit=A
